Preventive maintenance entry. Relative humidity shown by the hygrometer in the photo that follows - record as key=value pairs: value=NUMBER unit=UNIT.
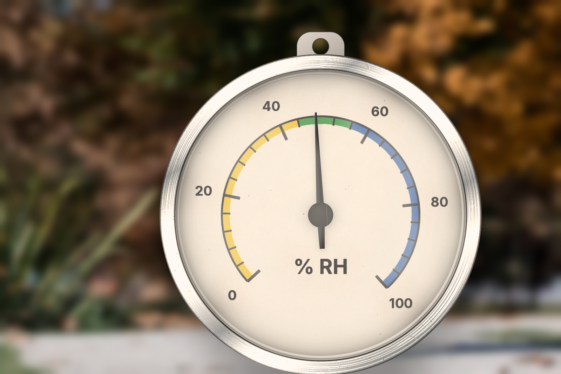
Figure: value=48 unit=%
